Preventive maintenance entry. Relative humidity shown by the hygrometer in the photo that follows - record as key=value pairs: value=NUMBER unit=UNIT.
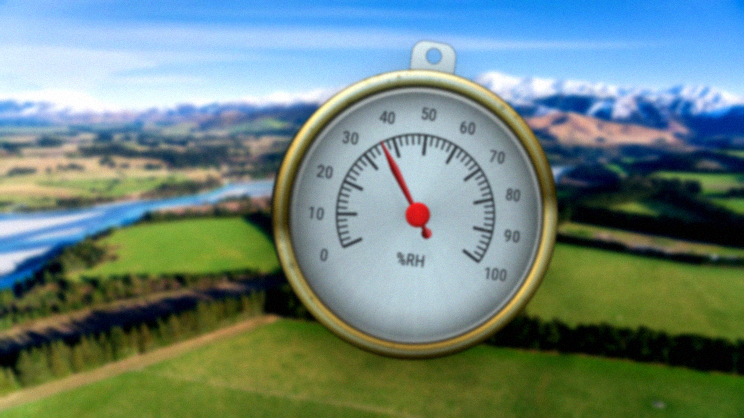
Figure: value=36 unit=%
